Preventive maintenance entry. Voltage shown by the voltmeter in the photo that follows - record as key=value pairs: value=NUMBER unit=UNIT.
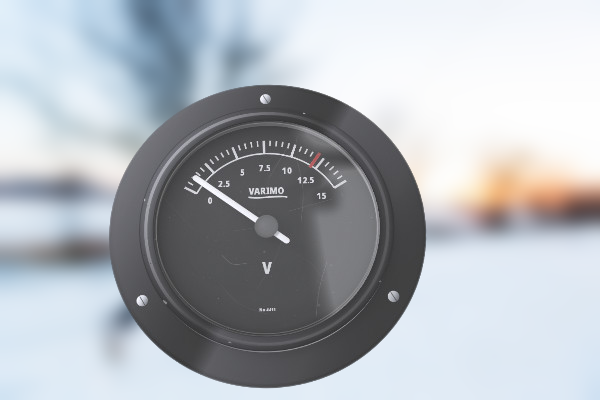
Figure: value=1 unit=V
